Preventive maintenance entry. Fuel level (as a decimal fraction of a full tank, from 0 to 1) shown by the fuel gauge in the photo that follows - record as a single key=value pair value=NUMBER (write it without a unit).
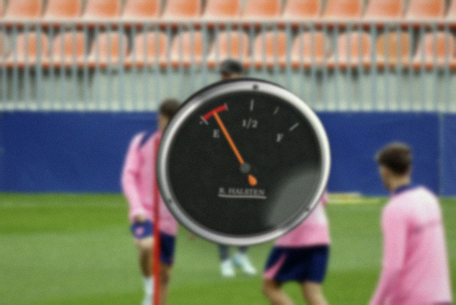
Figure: value=0.125
